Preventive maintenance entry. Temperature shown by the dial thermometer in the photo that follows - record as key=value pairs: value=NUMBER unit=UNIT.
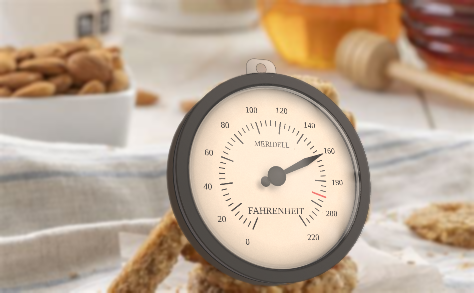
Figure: value=160 unit=°F
